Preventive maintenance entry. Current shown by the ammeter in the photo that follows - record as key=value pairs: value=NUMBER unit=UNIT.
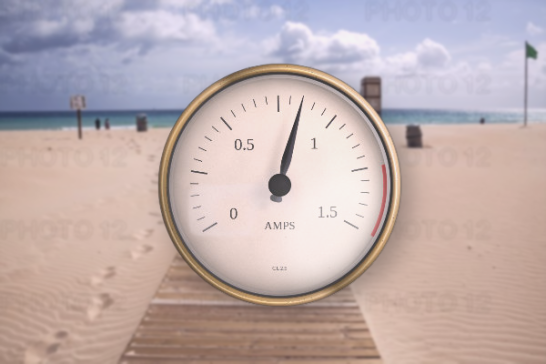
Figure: value=0.85 unit=A
